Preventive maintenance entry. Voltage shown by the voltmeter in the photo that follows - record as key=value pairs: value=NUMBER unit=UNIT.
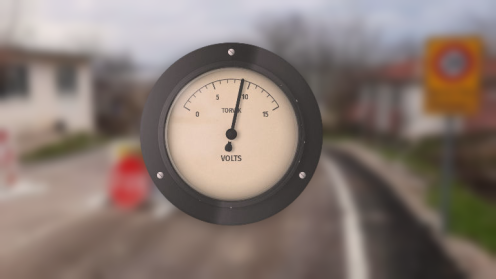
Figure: value=9 unit=V
